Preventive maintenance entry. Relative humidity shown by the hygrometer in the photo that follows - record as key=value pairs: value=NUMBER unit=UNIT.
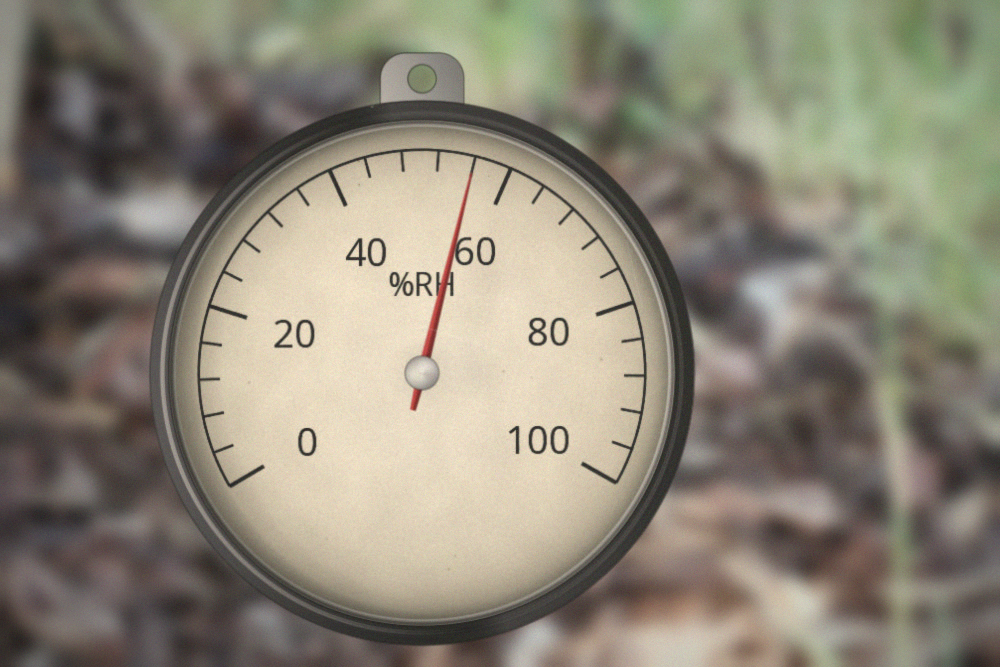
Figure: value=56 unit=%
